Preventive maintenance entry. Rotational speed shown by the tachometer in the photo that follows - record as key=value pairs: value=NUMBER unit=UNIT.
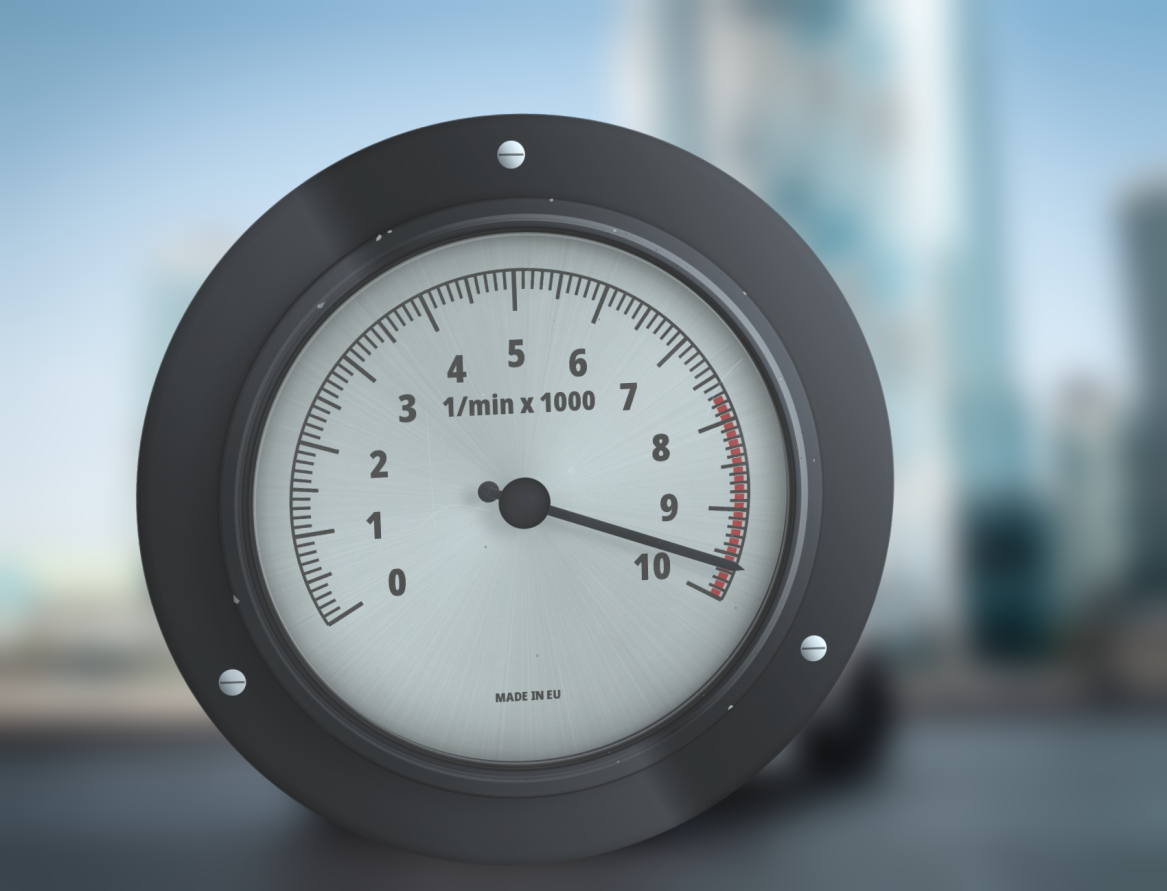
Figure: value=9600 unit=rpm
